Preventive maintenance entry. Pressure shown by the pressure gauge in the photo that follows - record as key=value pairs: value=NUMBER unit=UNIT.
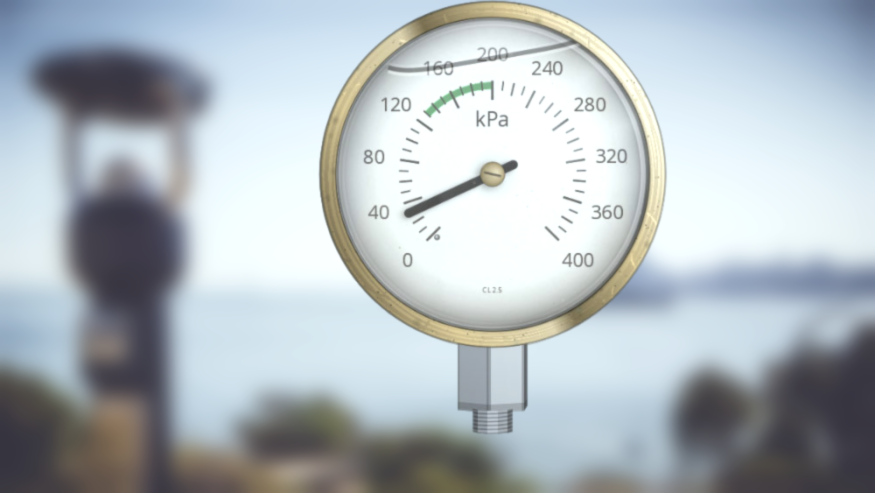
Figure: value=30 unit=kPa
